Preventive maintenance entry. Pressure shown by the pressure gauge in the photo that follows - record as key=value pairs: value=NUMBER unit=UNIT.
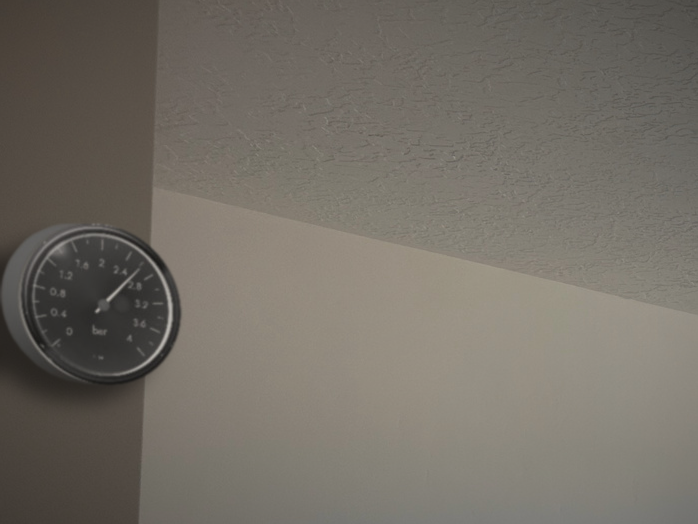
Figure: value=2.6 unit=bar
